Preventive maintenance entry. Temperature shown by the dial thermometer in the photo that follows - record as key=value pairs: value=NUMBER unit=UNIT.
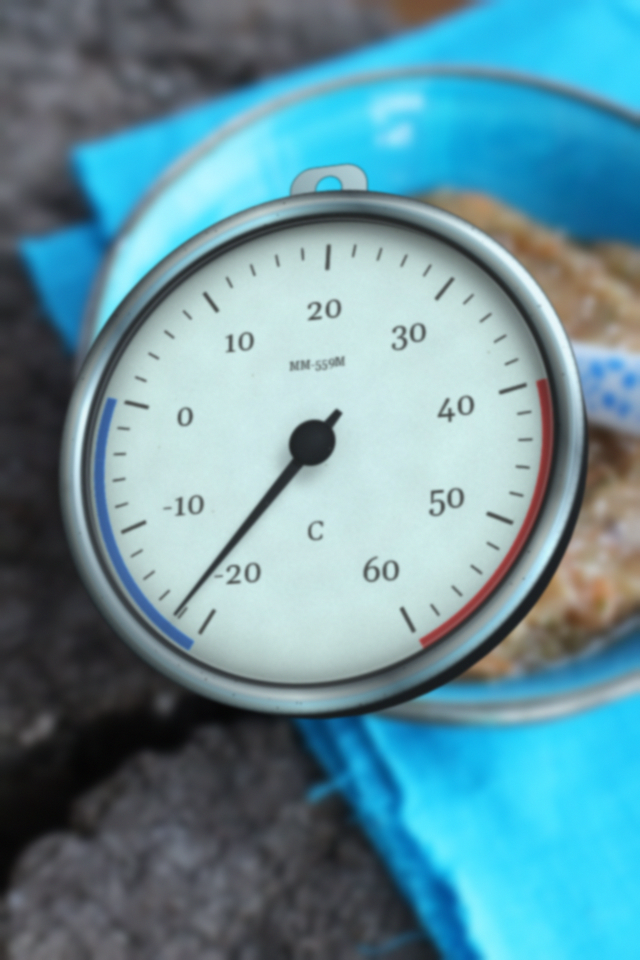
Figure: value=-18 unit=°C
